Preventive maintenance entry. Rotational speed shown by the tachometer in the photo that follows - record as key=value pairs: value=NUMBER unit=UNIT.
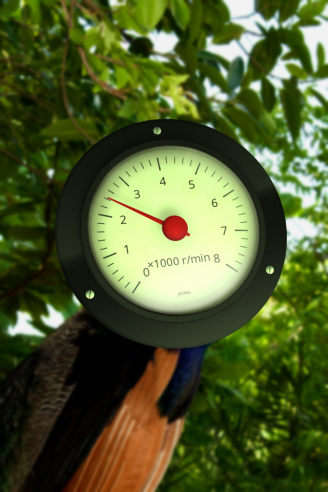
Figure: value=2400 unit=rpm
